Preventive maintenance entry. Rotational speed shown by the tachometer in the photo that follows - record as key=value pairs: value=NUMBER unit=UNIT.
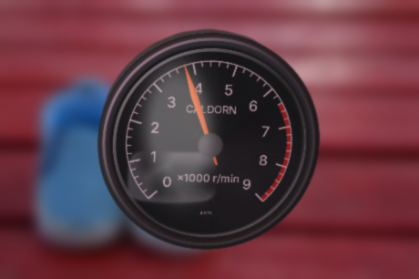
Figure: value=3800 unit=rpm
